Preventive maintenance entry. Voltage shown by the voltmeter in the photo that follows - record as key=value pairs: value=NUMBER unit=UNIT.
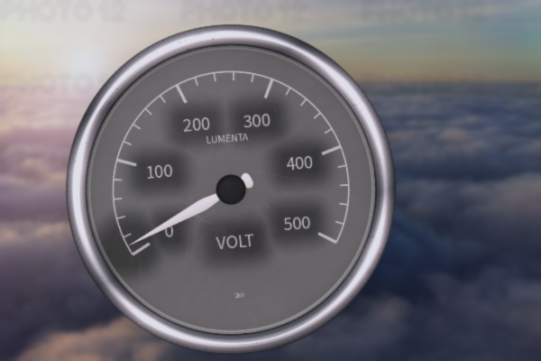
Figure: value=10 unit=V
